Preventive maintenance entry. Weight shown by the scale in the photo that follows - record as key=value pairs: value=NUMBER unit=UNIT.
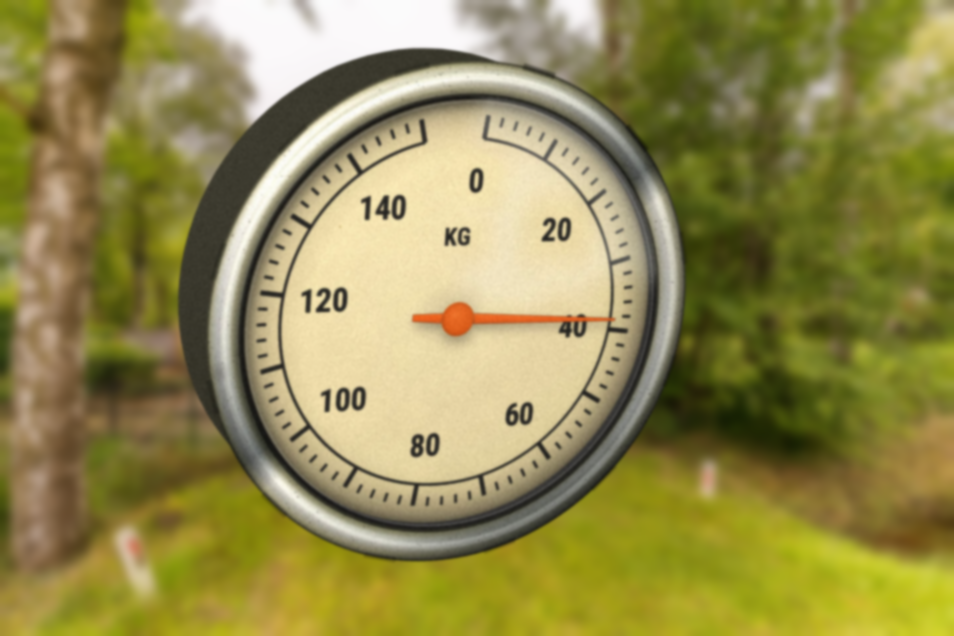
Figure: value=38 unit=kg
